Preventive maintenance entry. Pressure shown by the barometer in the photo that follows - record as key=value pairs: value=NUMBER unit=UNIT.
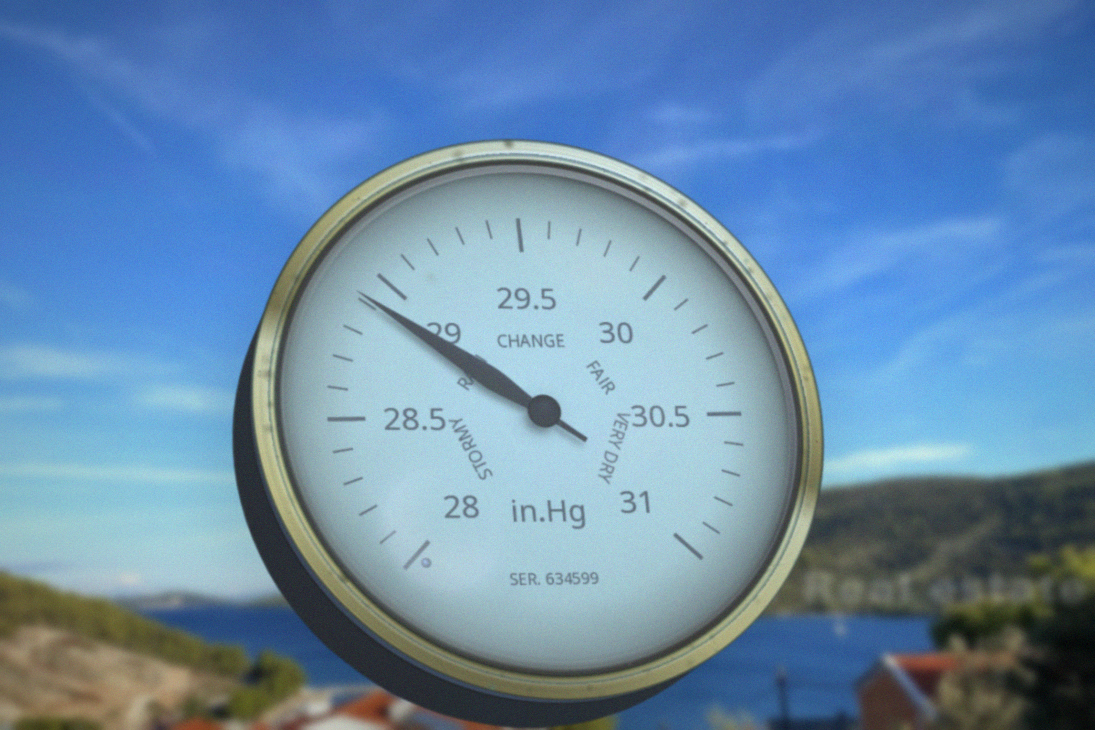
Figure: value=28.9 unit=inHg
